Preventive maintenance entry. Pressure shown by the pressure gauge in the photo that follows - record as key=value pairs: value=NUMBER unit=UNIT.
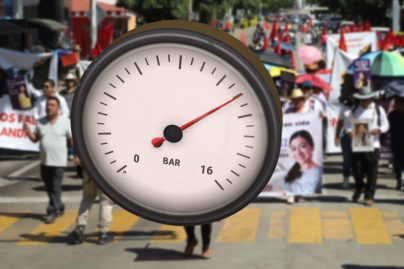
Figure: value=11 unit=bar
